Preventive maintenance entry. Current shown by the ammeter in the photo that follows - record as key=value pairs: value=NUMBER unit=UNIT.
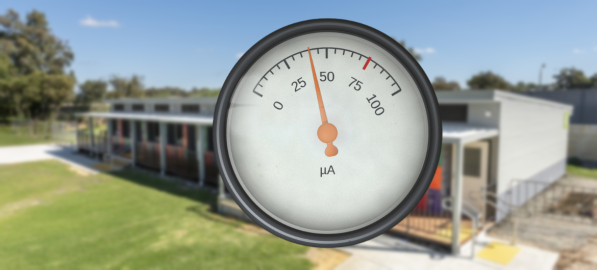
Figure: value=40 unit=µA
